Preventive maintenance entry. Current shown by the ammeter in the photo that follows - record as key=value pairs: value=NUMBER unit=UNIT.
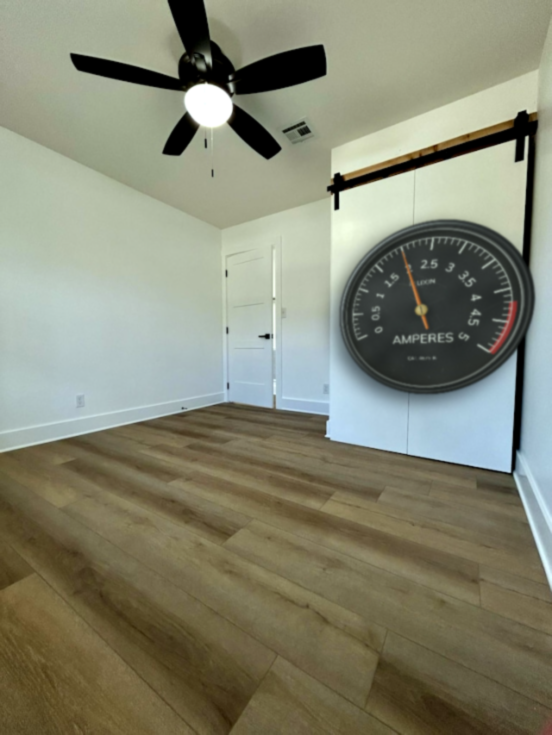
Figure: value=2 unit=A
